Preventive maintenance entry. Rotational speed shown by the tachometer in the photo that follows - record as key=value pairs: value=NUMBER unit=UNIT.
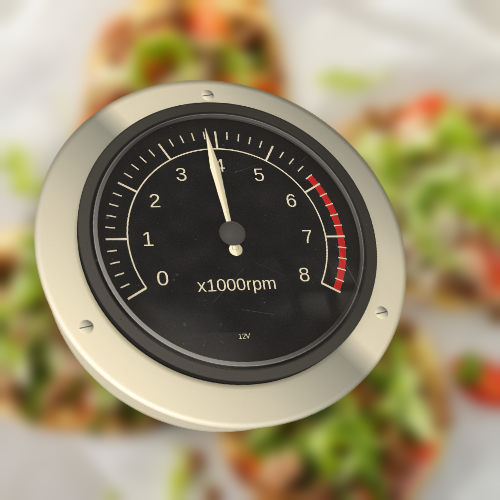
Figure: value=3800 unit=rpm
